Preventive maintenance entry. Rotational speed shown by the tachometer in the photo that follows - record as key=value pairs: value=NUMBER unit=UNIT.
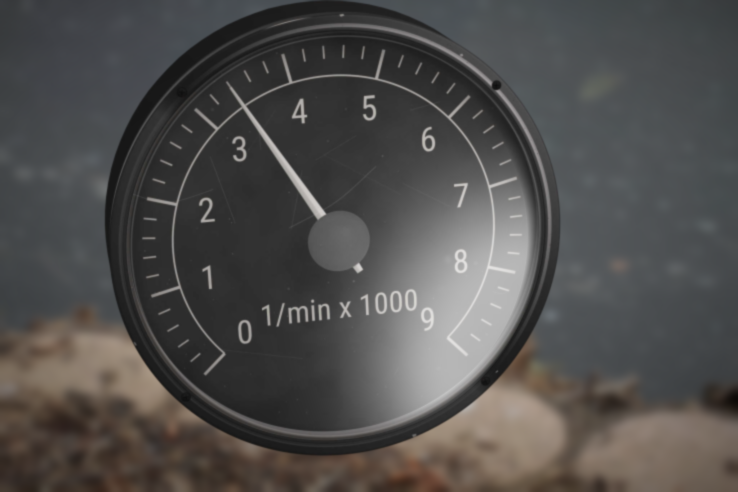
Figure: value=3400 unit=rpm
